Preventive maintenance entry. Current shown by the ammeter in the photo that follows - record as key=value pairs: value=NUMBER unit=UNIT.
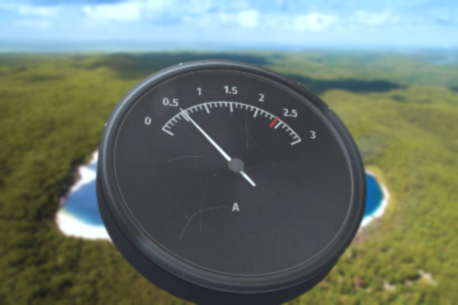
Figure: value=0.5 unit=A
